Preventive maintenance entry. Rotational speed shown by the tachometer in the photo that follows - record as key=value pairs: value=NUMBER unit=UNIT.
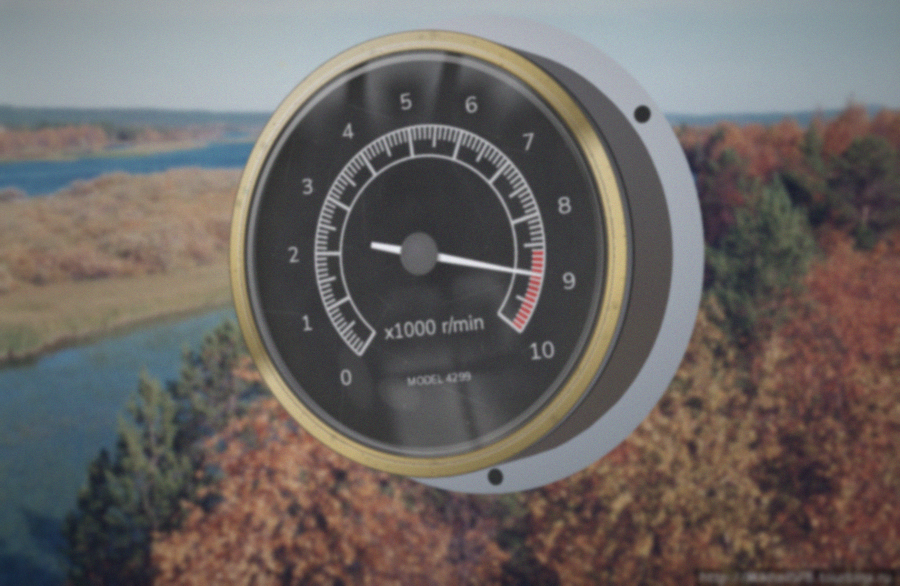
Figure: value=9000 unit=rpm
